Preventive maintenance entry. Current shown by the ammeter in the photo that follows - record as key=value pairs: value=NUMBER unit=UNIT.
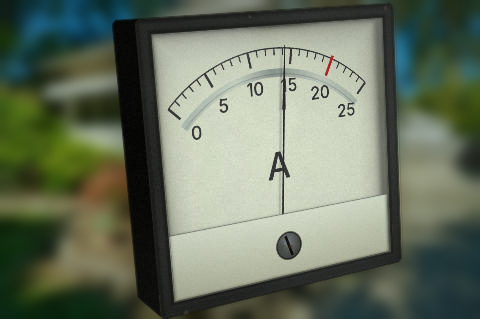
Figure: value=14 unit=A
